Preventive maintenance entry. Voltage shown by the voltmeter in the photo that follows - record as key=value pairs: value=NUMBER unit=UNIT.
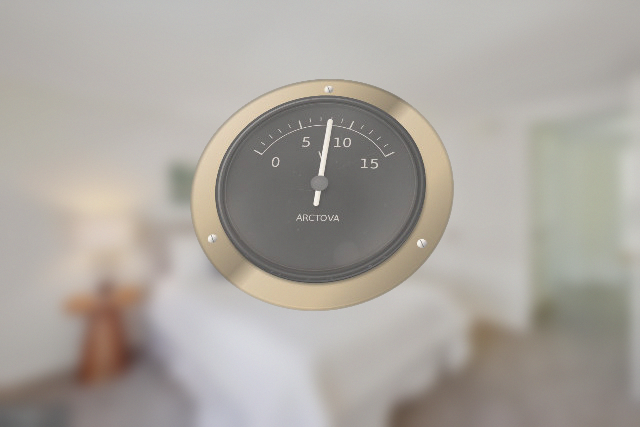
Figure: value=8 unit=V
